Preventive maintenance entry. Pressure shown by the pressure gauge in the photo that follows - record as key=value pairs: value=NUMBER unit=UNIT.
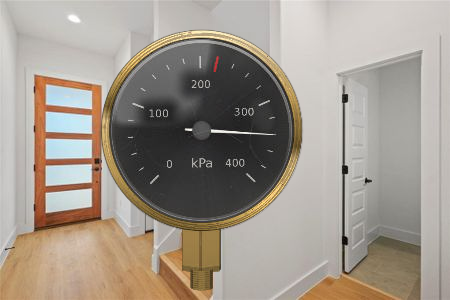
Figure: value=340 unit=kPa
